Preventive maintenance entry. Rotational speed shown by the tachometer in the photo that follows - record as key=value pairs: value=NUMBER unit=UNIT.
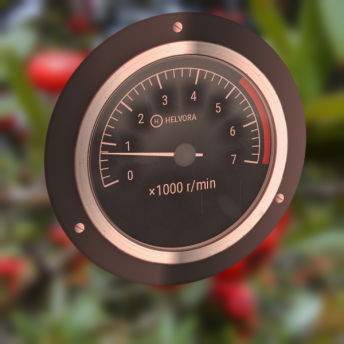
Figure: value=800 unit=rpm
